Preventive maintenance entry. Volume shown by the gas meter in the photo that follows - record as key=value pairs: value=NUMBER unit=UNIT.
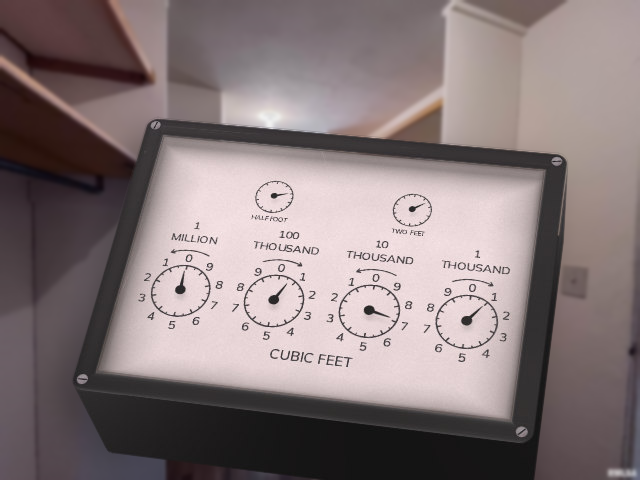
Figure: value=7100 unit=ft³
